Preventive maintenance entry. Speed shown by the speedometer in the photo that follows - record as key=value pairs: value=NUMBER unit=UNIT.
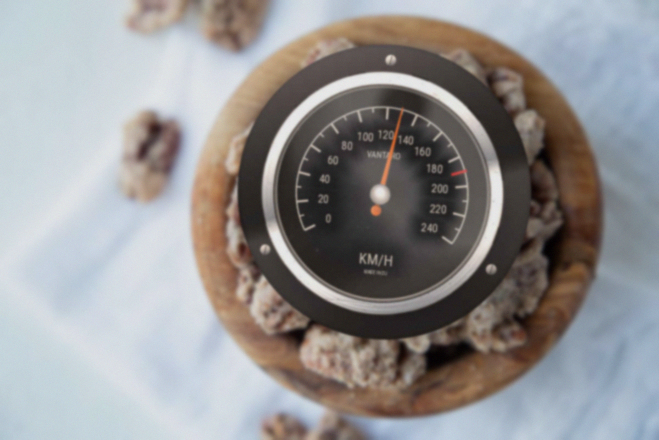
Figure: value=130 unit=km/h
